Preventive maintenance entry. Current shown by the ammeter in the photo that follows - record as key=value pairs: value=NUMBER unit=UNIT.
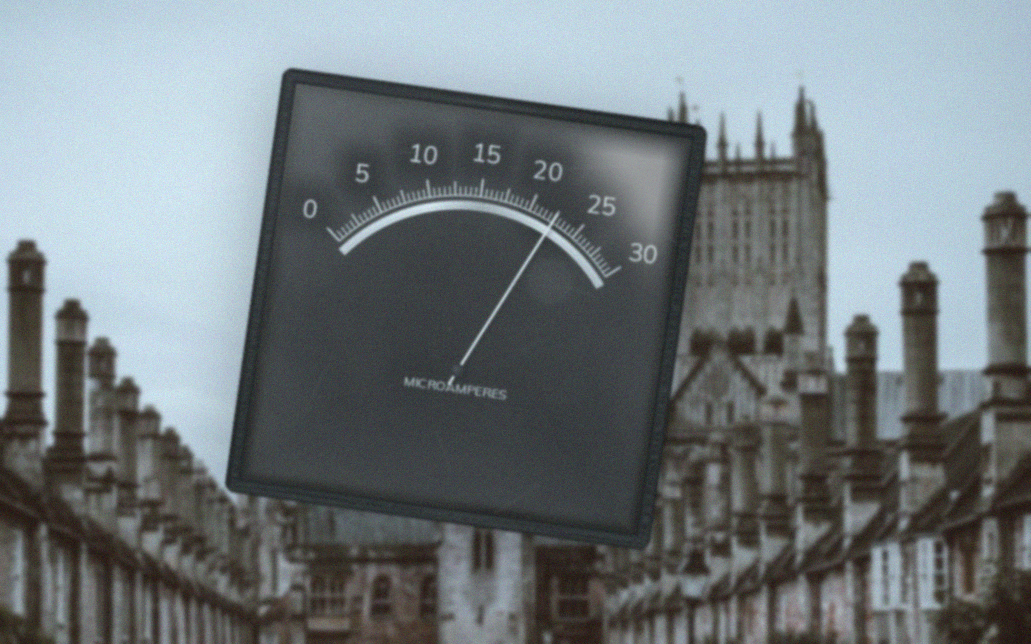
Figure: value=22.5 unit=µA
